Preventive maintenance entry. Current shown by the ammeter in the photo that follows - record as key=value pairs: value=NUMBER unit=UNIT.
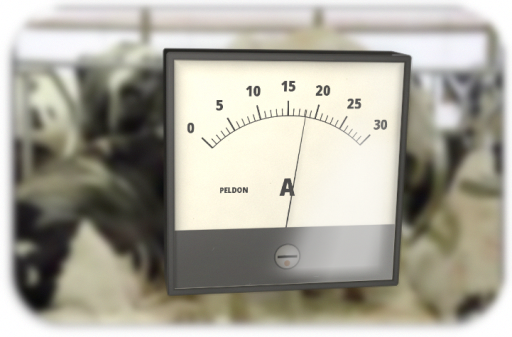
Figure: value=18 unit=A
